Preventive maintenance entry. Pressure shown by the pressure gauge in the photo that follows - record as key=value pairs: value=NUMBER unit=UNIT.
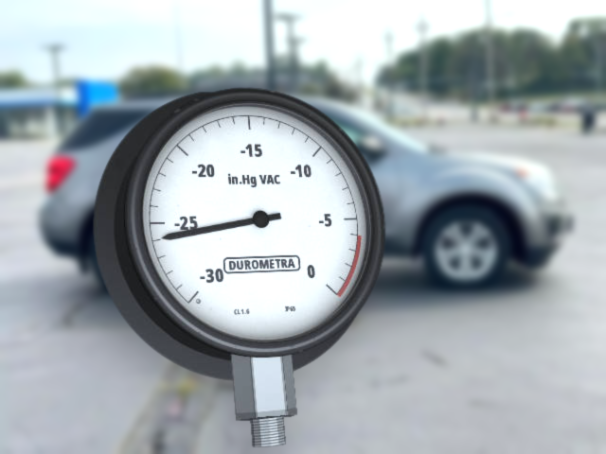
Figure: value=-26 unit=inHg
